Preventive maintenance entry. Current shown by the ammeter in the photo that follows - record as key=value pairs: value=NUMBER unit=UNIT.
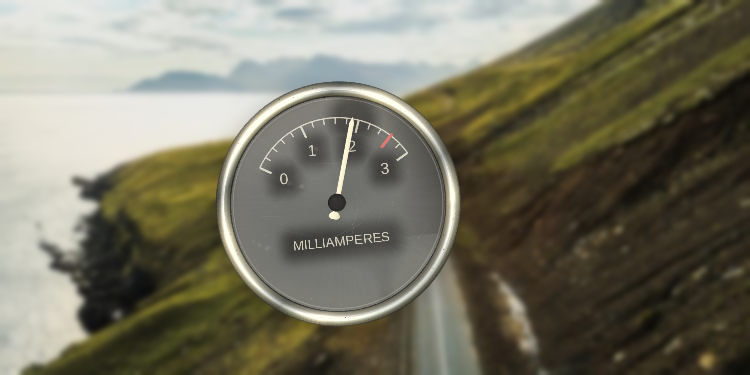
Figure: value=1.9 unit=mA
